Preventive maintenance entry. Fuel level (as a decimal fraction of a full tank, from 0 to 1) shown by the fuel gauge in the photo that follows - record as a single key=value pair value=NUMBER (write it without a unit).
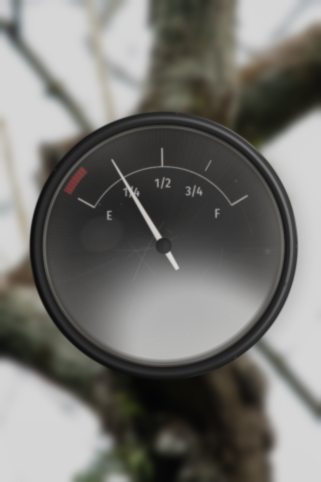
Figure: value=0.25
